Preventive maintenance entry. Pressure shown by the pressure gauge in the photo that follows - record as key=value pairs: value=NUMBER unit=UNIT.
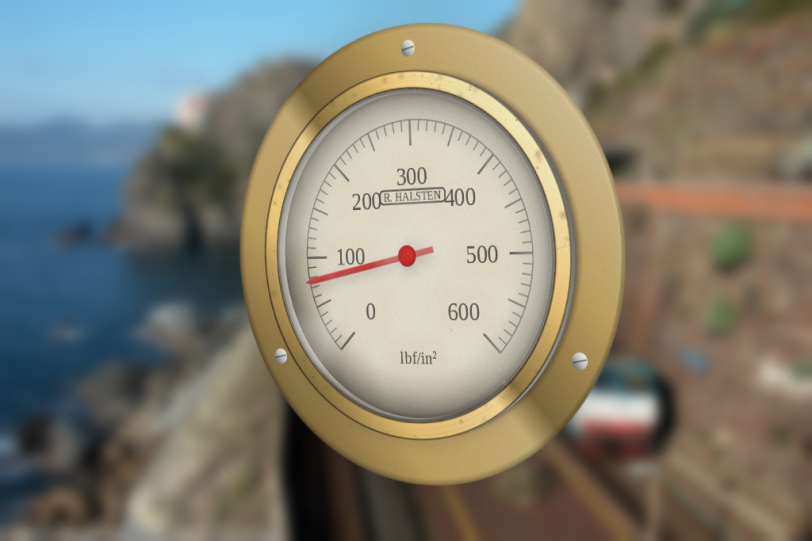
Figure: value=75 unit=psi
